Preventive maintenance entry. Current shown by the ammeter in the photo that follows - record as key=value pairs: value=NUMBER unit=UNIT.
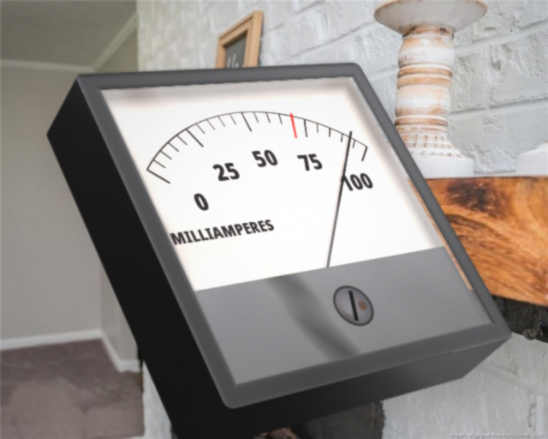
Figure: value=92.5 unit=mA
